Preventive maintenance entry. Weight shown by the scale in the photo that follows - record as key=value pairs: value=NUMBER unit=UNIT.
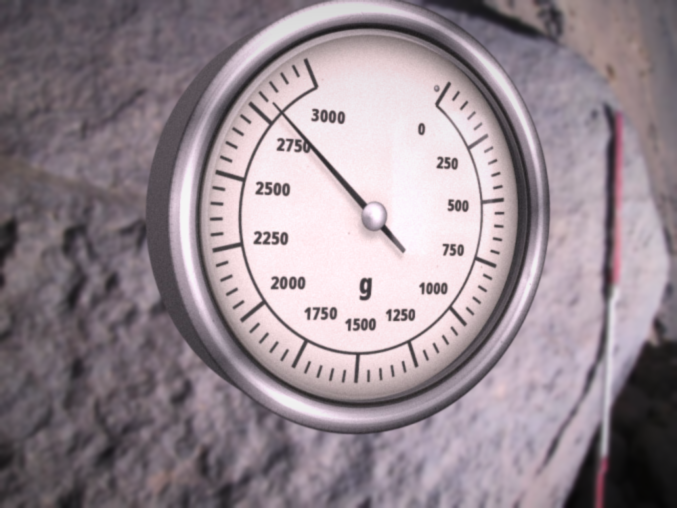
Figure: value=2800 unit=g
